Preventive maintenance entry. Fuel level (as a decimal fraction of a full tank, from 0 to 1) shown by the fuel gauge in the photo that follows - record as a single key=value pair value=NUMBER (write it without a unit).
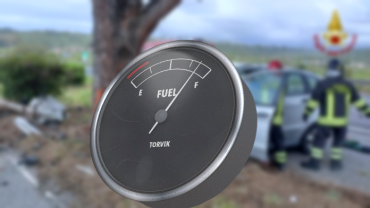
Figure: value=0.875
